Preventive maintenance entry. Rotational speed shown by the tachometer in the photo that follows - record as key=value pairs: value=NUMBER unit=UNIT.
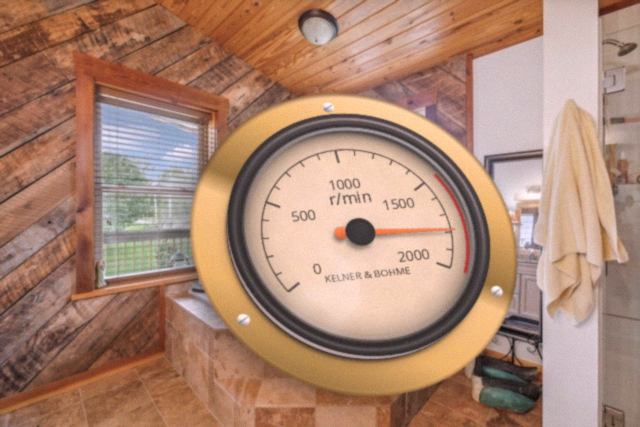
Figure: value=1800 unit=rpm
